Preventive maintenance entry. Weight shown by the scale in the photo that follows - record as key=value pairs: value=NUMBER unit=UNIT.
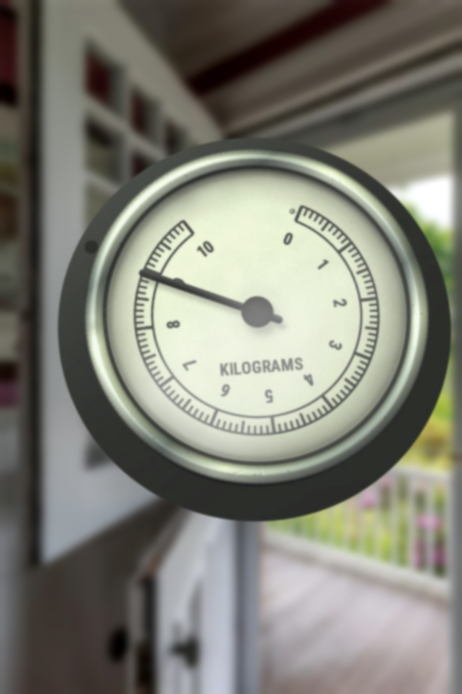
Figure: value=8.9 unit=kg
